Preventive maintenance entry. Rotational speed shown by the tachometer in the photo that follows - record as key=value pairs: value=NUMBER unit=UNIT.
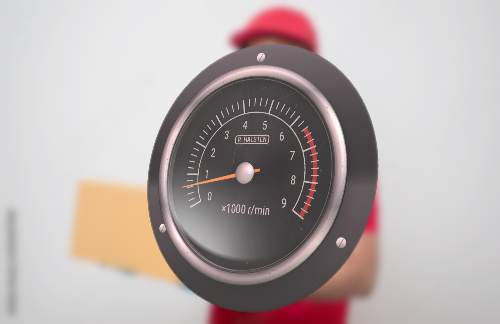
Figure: value=600 unit=rpm
